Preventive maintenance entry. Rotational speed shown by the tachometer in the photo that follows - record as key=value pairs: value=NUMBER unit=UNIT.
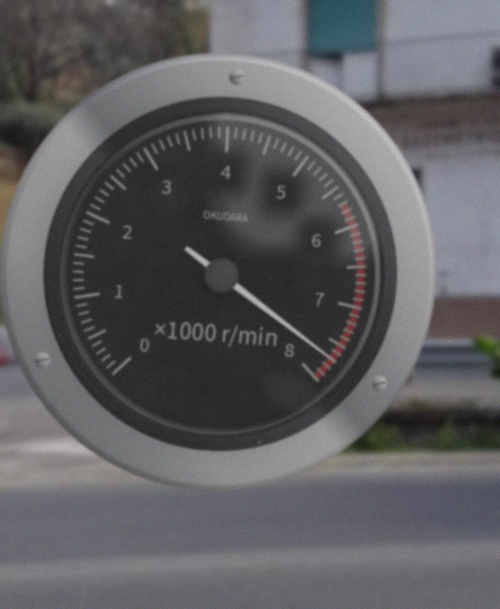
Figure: value=7700 unit=rpm
